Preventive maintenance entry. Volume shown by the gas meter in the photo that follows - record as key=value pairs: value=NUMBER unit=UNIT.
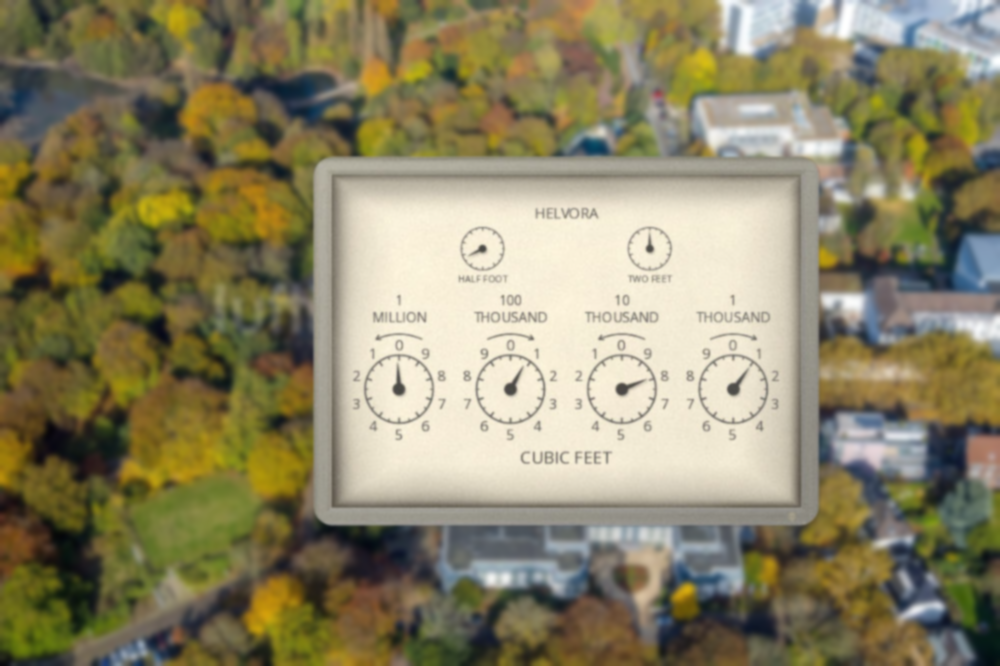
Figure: value=8100 unit=ft³
